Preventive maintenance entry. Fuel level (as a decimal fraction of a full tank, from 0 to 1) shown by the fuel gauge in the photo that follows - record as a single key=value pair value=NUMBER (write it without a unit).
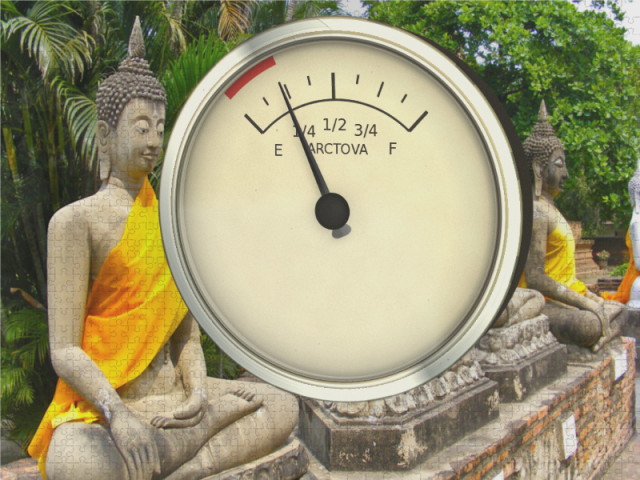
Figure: value=0.25
